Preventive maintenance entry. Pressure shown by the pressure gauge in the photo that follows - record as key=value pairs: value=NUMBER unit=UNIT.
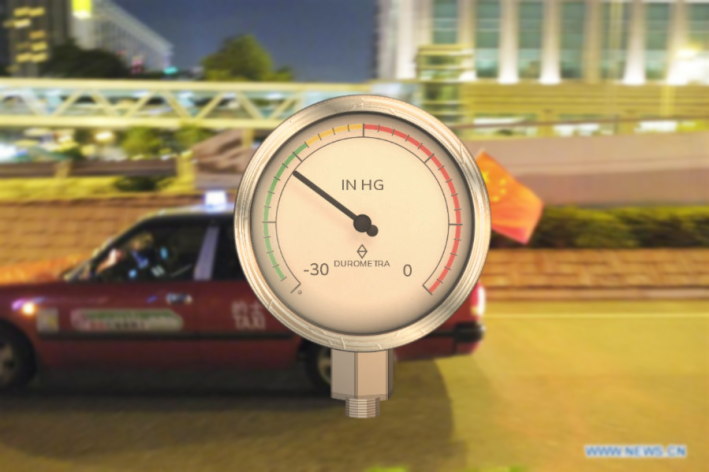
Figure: value=-21 unit=inHg
